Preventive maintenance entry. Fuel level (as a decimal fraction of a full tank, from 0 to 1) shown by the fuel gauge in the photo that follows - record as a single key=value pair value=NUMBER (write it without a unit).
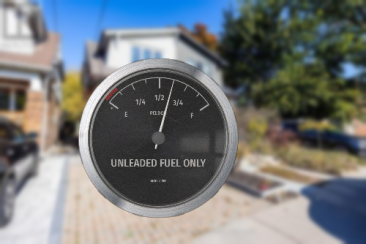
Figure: value=0.625
